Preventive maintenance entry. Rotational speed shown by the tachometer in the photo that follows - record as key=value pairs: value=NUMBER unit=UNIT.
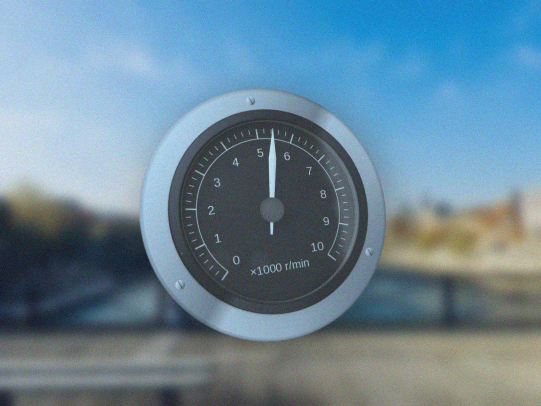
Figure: value=5400 unit=rpm
